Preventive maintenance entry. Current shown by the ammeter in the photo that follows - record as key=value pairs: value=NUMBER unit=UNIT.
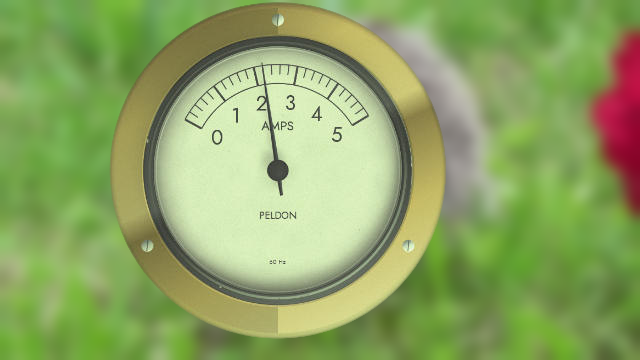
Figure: value=2.2 unit=A
